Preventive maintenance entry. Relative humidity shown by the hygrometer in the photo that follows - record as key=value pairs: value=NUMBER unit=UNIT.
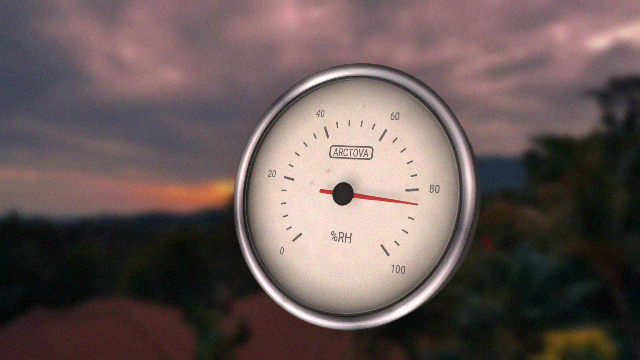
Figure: value=84 unit=%
